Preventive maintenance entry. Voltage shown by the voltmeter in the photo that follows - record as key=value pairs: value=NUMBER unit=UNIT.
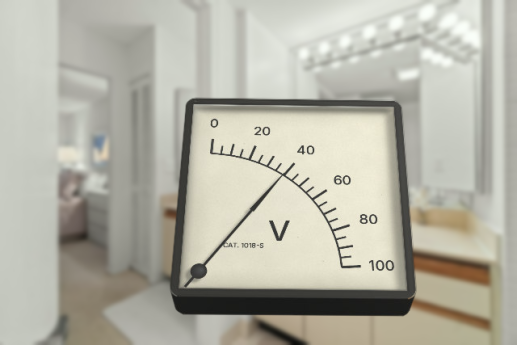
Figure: value=40 unit=V
